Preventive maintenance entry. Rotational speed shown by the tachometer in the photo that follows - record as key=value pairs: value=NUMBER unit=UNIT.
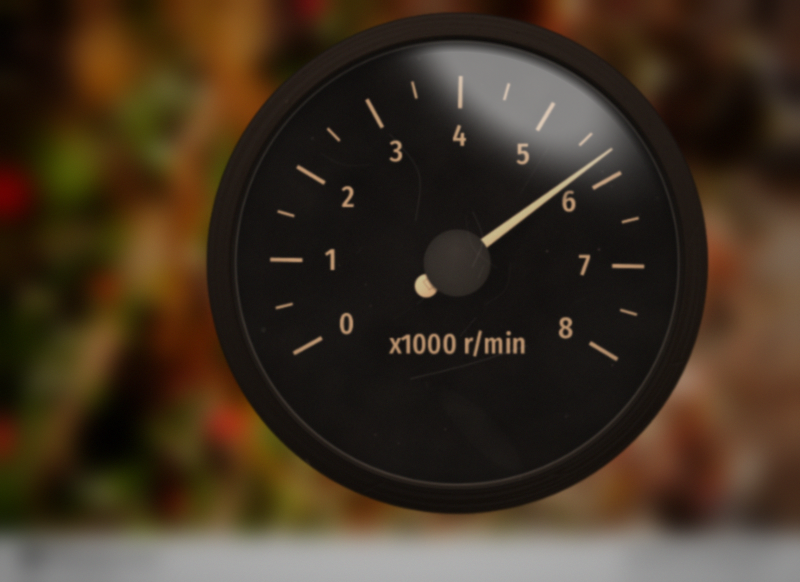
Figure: value=5750 unit=rpm
